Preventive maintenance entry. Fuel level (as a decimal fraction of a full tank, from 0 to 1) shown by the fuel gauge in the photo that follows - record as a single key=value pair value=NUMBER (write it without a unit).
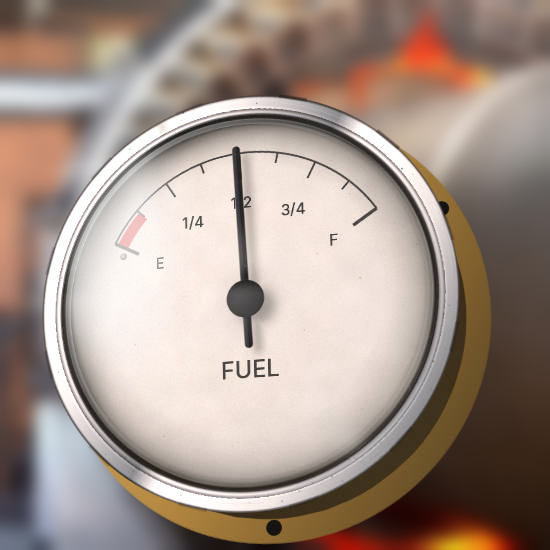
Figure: value=0.5
